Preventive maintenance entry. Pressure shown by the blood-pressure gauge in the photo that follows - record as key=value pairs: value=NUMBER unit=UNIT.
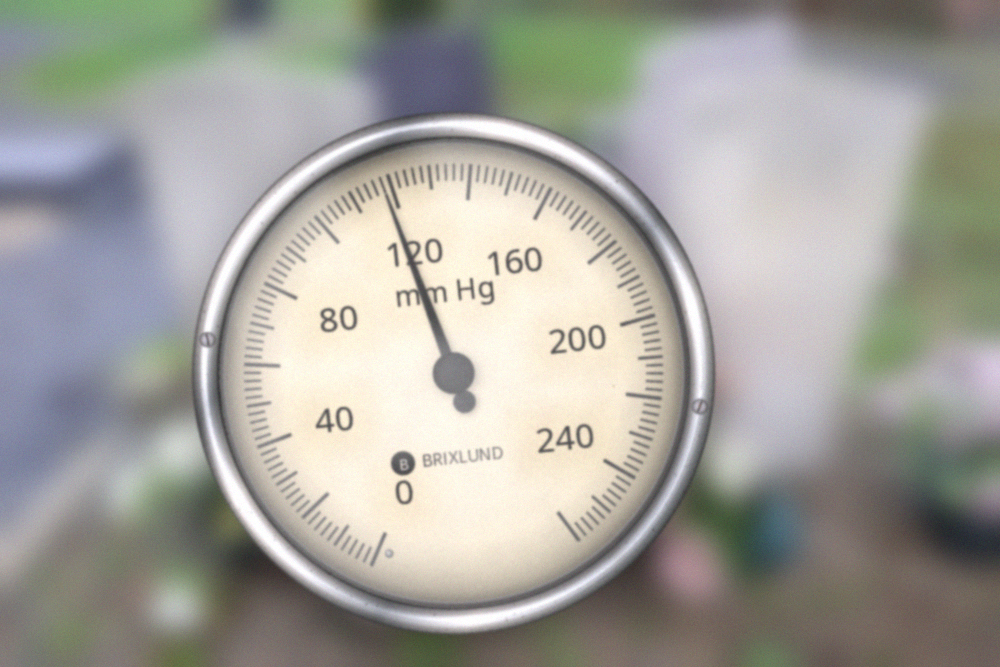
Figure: value=118 unit=mmHg
